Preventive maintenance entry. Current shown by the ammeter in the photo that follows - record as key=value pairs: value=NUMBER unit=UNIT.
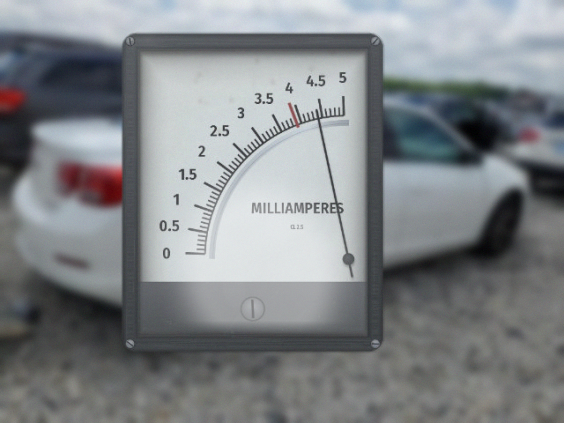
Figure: value=4.4 unit=mA
